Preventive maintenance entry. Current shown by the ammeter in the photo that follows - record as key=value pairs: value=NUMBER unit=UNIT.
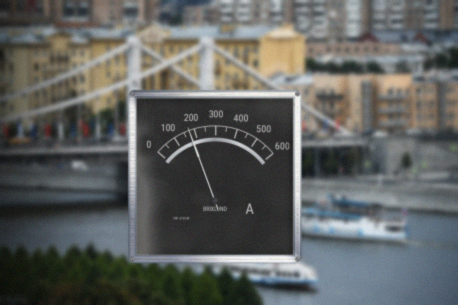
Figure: value=175 unit=A
